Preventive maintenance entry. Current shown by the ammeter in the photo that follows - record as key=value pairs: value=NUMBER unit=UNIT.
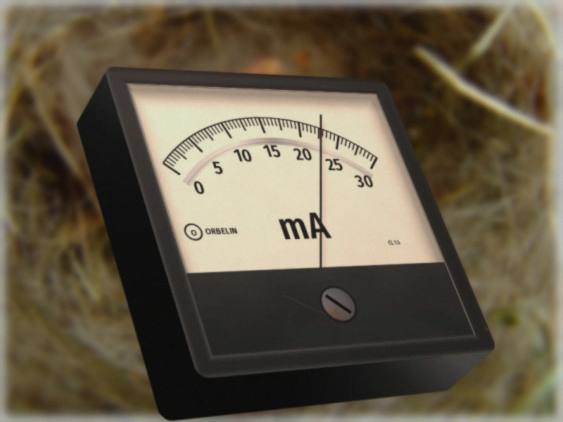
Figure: value=22.5 unit=mA
